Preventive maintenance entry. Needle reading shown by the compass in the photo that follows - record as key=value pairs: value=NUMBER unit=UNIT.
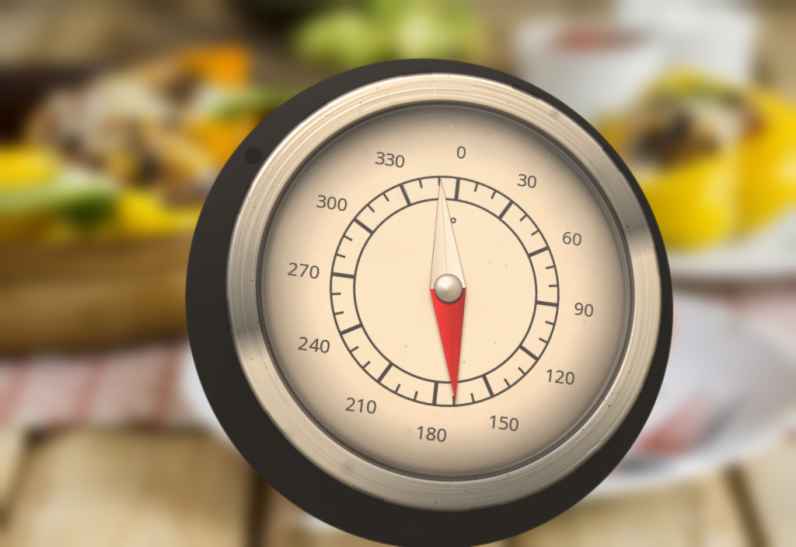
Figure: value=170 unit=°
